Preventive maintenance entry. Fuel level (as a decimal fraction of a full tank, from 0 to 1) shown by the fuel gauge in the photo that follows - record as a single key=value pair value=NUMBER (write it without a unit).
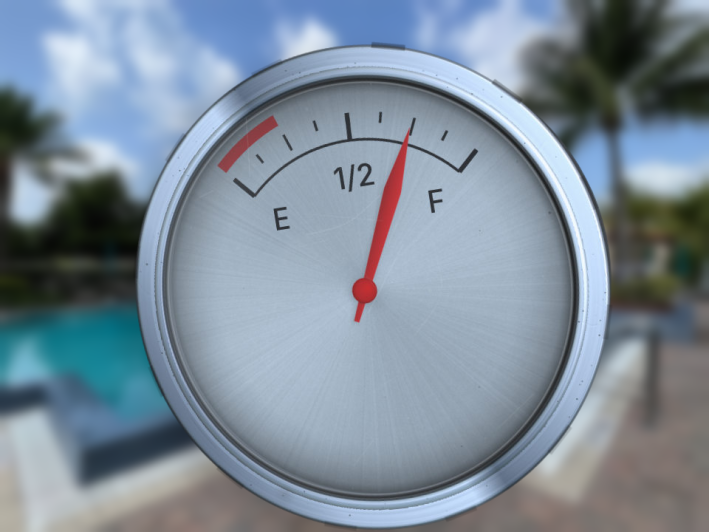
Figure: value=0.75
